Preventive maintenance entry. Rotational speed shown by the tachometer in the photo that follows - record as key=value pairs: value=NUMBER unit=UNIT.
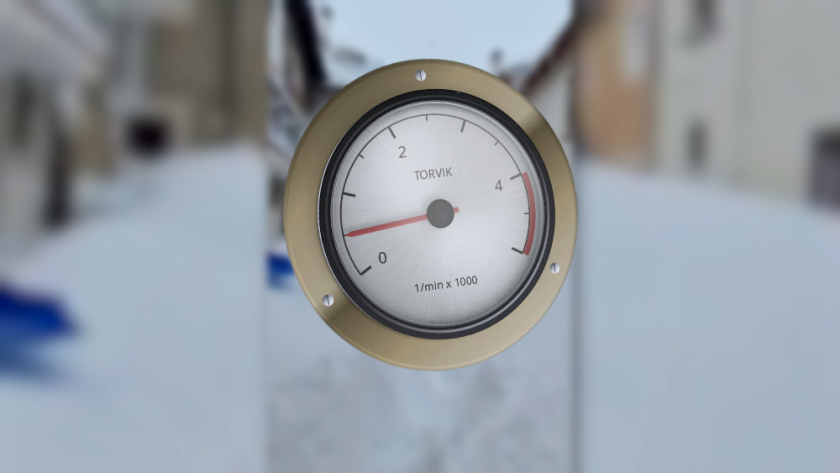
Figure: value=500 unit=rpm
